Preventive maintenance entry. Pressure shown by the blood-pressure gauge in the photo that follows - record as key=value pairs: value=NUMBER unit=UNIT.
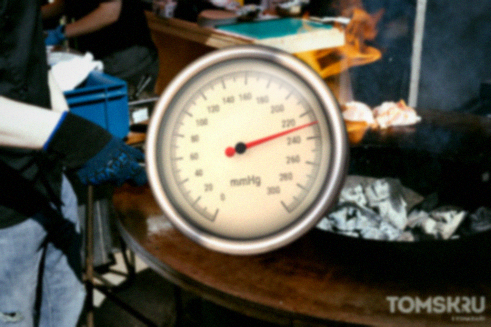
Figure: value=230 unit=mmHg
